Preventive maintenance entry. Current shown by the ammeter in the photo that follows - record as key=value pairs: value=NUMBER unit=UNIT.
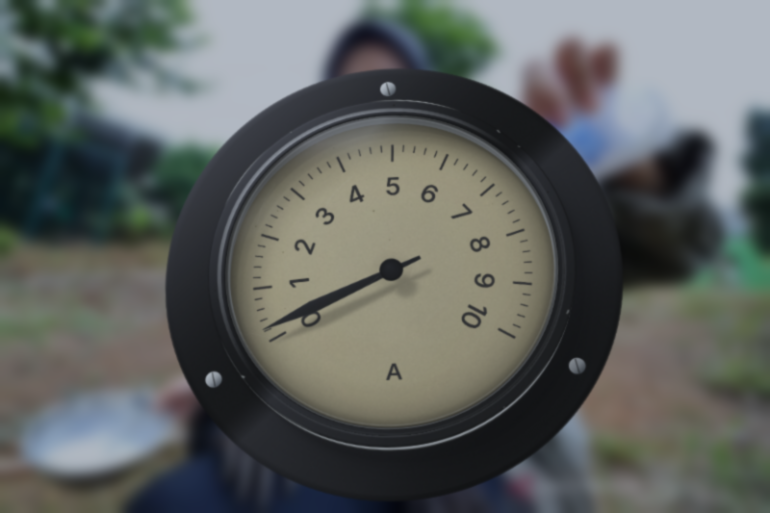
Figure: value=0.2 unit=A
